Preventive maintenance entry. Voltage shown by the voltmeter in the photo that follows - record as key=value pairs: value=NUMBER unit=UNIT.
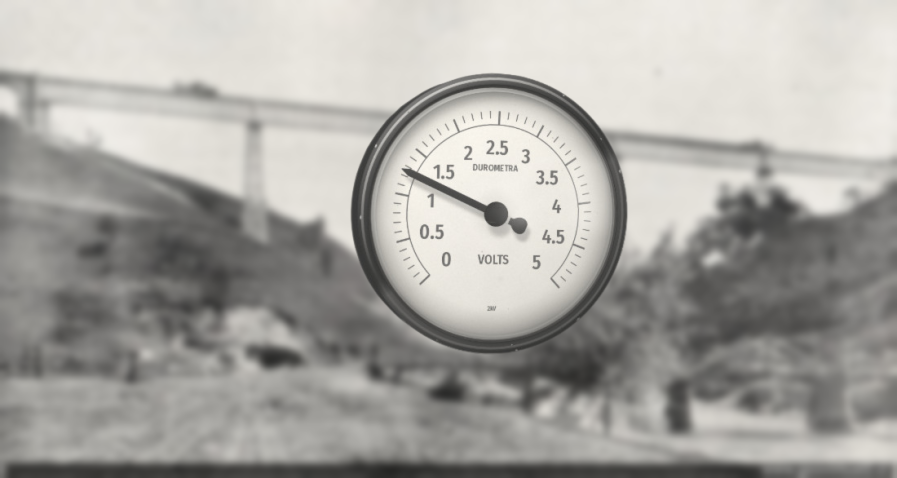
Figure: value=1.25 unit=V
